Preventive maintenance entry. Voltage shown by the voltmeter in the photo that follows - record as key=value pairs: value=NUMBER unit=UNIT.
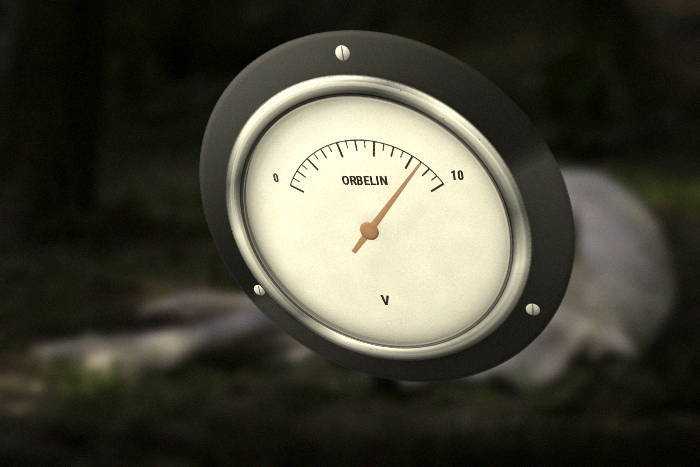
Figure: value=8.5 unit=V
